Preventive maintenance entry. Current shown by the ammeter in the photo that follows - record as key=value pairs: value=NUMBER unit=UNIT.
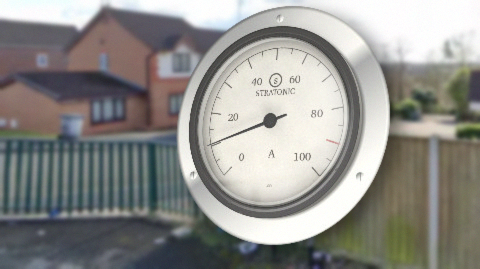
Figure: value=10 unit=A
